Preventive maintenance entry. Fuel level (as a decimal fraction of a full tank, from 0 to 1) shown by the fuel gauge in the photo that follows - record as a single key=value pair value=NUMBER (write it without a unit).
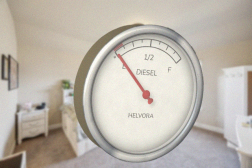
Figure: value=0
